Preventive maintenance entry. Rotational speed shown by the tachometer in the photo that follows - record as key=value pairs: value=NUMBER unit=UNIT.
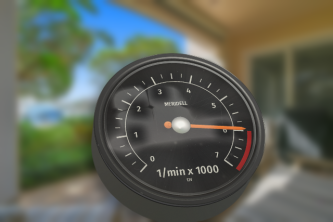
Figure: value=6000 unit=rpm
